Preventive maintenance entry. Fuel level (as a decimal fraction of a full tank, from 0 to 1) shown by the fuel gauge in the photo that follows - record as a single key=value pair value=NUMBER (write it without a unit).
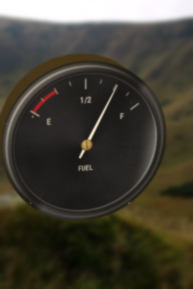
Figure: value=0.75
